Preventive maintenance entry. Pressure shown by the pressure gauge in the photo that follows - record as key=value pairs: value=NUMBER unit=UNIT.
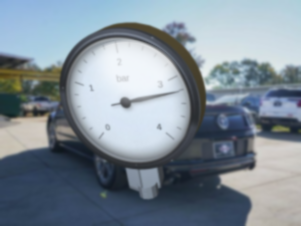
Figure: value=3.2 unit=bar
